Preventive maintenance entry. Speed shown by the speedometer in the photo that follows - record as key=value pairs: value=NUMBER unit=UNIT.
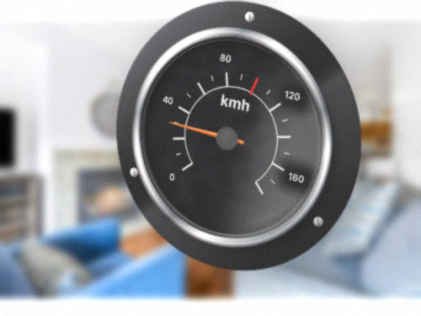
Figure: value=30 unit=km/h
